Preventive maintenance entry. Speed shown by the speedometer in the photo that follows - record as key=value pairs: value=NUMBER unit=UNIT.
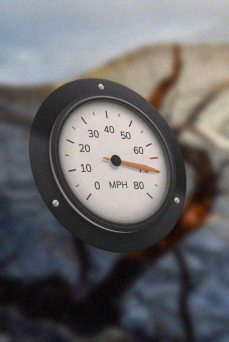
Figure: value=70 unit=mph
